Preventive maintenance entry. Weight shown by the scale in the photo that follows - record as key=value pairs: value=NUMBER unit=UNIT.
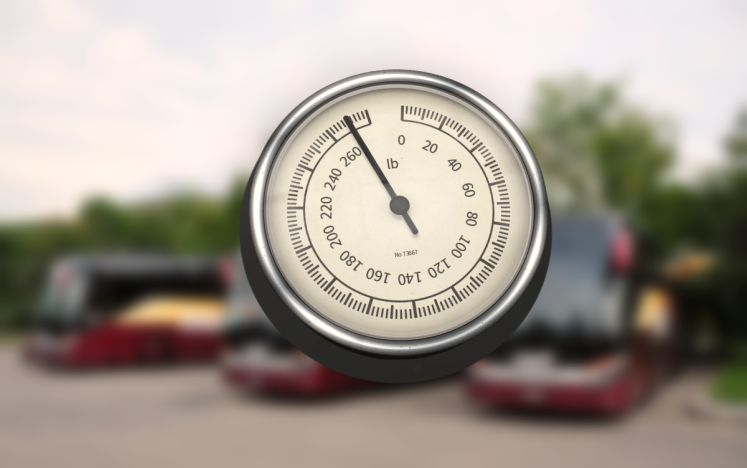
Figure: value=270 unit=lb
